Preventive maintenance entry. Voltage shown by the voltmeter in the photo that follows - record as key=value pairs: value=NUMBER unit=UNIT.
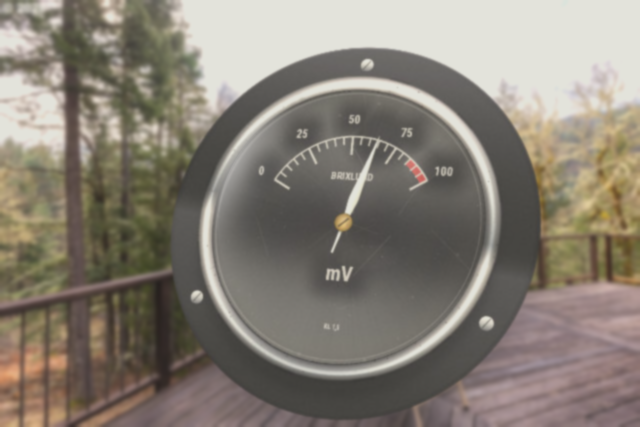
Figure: value=65 unit=mV
